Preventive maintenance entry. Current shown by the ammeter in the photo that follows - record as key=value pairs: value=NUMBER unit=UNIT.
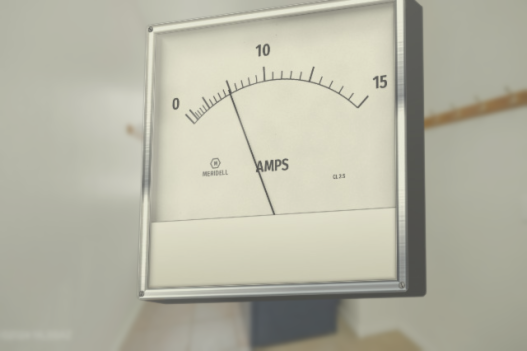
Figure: value=7.5 unit=A
